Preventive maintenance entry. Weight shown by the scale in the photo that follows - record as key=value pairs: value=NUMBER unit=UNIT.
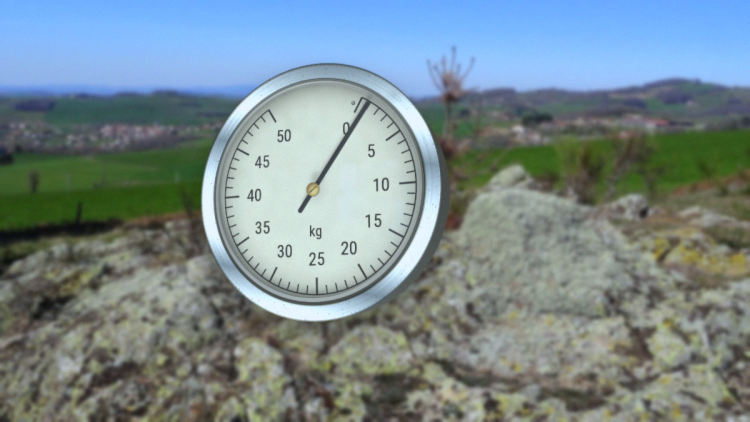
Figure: value=1 unit=kg
